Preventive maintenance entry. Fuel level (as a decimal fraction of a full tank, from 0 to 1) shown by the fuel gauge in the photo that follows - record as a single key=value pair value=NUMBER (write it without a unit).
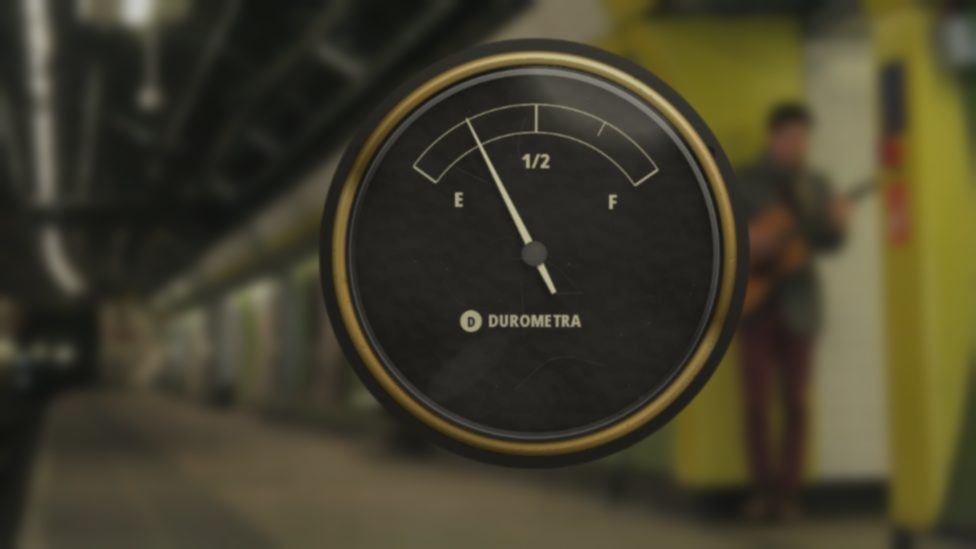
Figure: value=0.25
